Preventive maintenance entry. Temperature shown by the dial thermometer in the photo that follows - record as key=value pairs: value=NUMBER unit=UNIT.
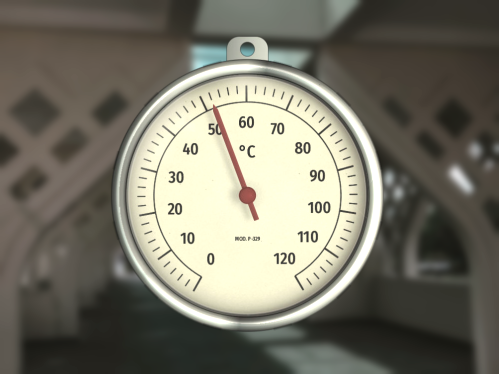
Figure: value=52 unit=°C
